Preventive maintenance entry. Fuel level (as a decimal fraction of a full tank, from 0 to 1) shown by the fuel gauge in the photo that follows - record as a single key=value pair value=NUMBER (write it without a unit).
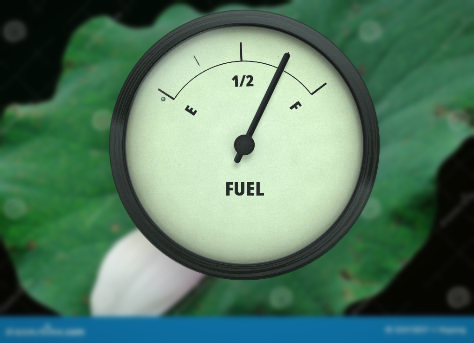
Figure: value=0.75
